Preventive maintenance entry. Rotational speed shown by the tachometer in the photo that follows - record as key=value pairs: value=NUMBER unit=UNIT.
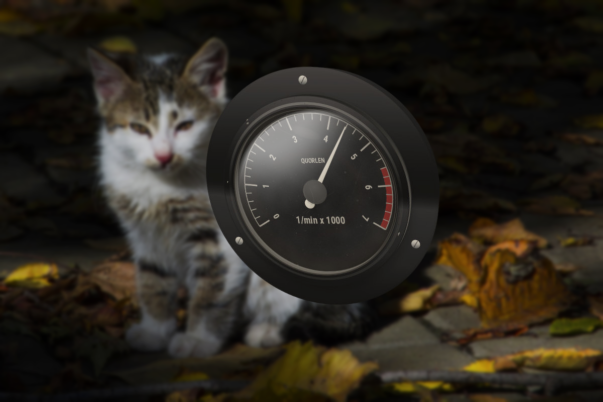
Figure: value=4400 unit=rpm
